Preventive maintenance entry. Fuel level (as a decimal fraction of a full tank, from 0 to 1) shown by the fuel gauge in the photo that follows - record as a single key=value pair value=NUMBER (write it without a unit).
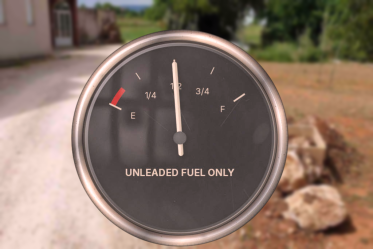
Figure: value=0.5
